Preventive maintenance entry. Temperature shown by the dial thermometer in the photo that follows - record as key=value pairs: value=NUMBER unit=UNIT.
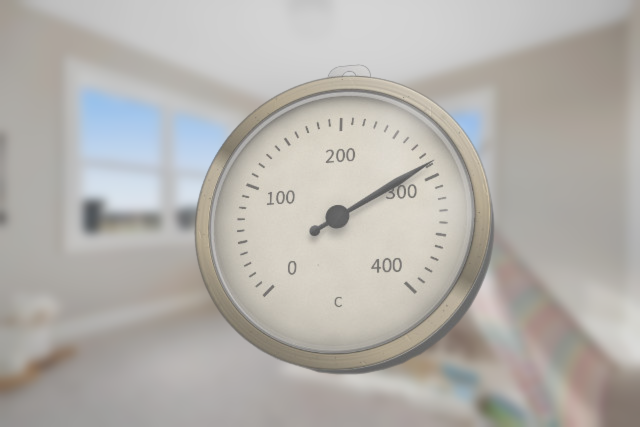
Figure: value=290 unit=°C
